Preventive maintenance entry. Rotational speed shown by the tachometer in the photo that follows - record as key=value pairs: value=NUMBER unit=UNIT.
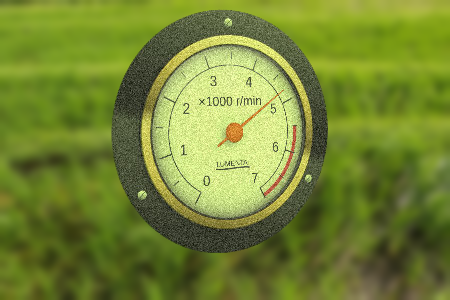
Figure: value=4750 unit=rpm
